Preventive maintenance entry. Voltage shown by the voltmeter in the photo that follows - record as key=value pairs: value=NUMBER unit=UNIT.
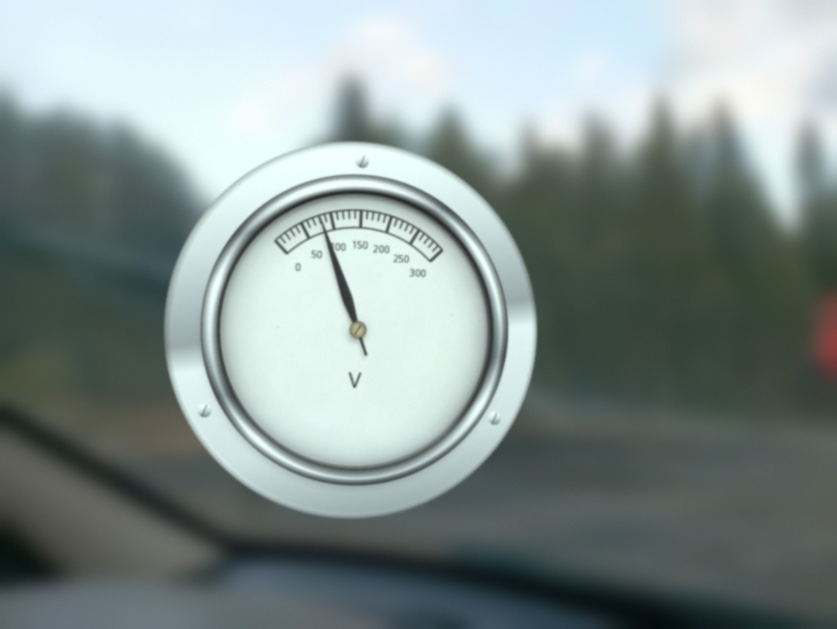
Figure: value=80 unit=V
